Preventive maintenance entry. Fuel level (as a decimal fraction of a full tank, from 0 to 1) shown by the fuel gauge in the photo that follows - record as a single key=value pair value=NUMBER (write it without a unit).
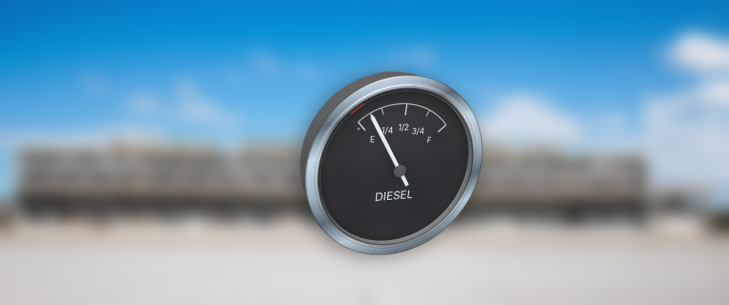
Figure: value=0.125
